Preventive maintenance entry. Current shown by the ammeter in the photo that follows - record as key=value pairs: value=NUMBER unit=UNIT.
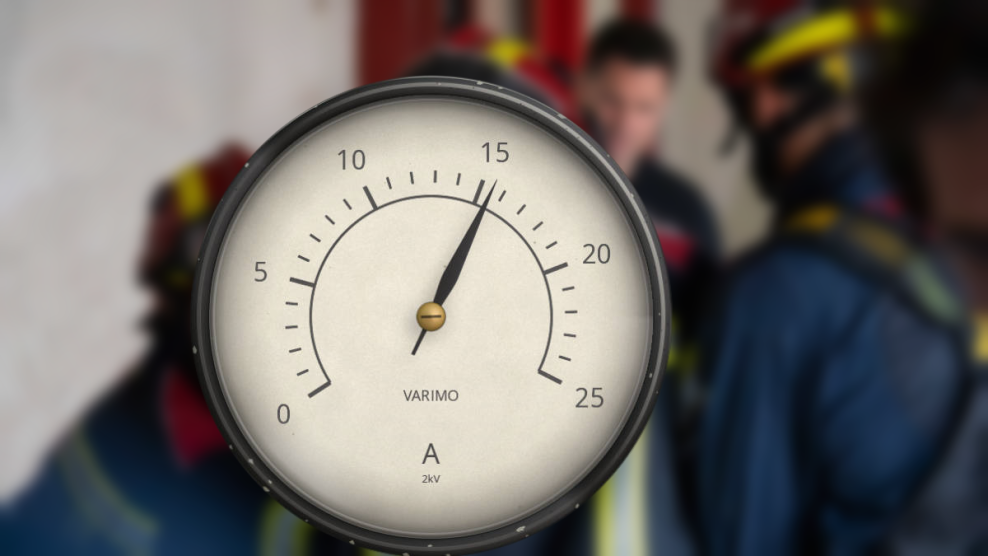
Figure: value=15.5 unit=A
